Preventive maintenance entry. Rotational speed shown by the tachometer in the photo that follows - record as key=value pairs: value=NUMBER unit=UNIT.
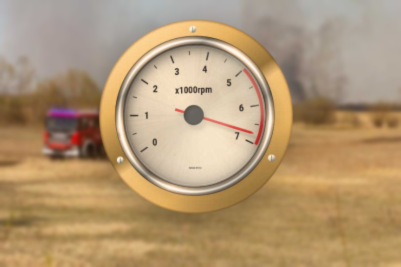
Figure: value=6750 unit=rpm
